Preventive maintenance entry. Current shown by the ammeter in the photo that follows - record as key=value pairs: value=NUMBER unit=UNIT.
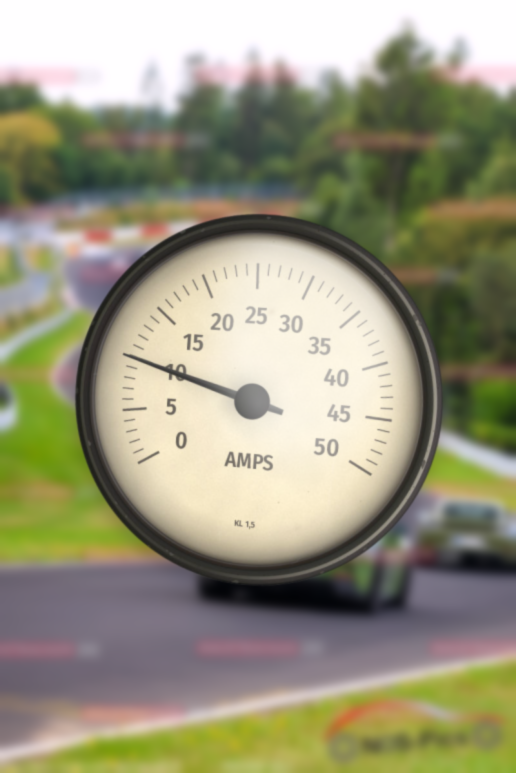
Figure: value=10 unit=A
